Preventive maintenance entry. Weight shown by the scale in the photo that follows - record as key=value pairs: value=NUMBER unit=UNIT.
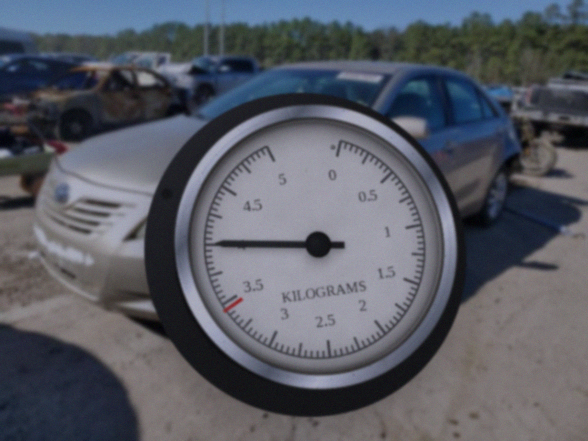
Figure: value=4 unit=kg
